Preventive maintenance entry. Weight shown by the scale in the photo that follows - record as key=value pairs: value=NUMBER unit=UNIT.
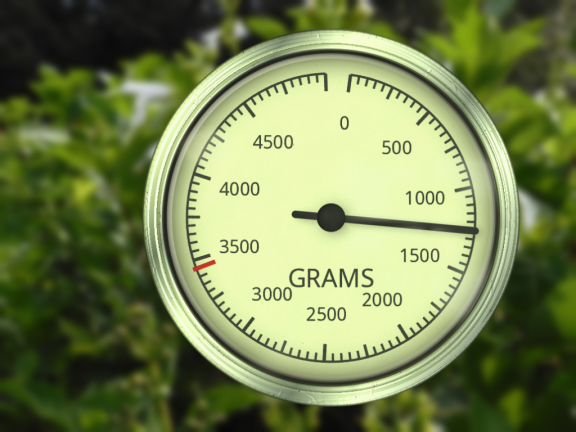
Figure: value=1250 unit=g
